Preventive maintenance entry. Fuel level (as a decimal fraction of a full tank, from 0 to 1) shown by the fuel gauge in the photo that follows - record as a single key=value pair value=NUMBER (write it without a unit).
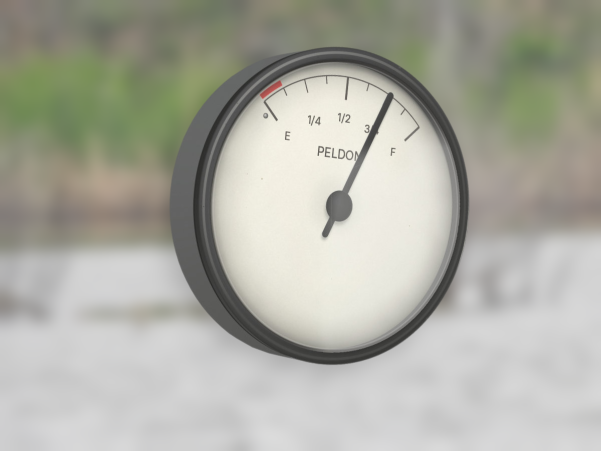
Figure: value=0.75
